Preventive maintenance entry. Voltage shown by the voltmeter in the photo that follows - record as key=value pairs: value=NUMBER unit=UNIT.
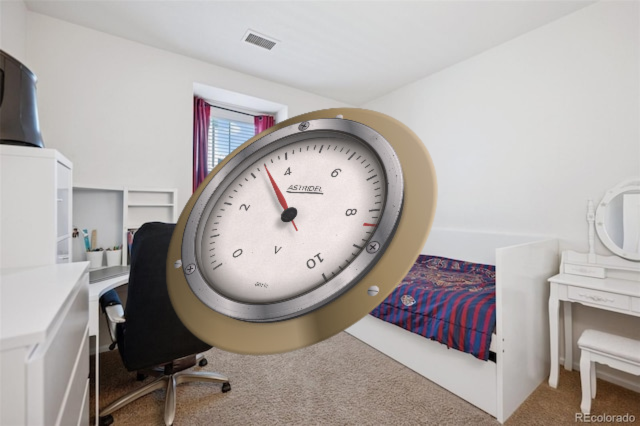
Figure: value=3.4 unit=V
